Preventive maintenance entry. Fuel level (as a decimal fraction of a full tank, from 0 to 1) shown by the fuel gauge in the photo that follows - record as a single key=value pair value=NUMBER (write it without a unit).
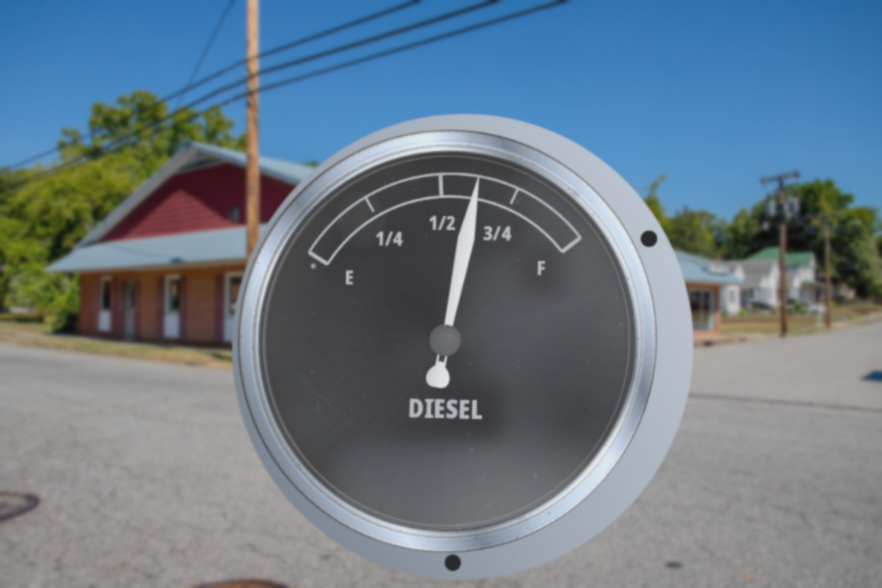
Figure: value=0.625
